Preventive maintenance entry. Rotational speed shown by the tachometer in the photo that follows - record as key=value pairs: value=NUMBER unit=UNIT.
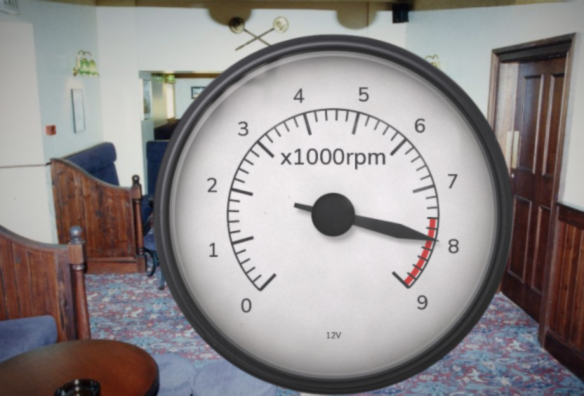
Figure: value=8000 unit=rpm
